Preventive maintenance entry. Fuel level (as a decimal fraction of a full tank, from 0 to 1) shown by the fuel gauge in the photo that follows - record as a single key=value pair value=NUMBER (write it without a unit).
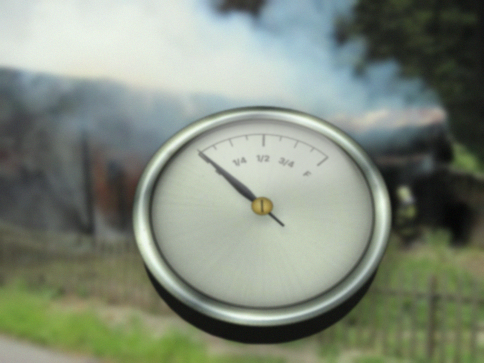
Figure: value=0
